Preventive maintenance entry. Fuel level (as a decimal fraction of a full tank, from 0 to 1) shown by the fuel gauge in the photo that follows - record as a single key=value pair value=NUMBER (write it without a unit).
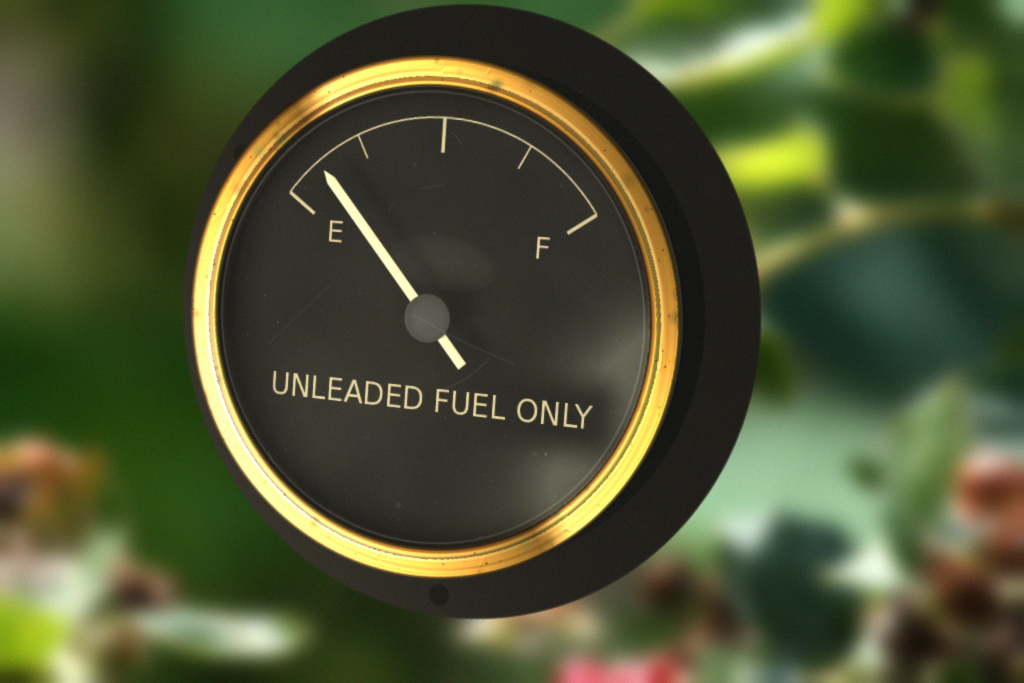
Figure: value=0.125
